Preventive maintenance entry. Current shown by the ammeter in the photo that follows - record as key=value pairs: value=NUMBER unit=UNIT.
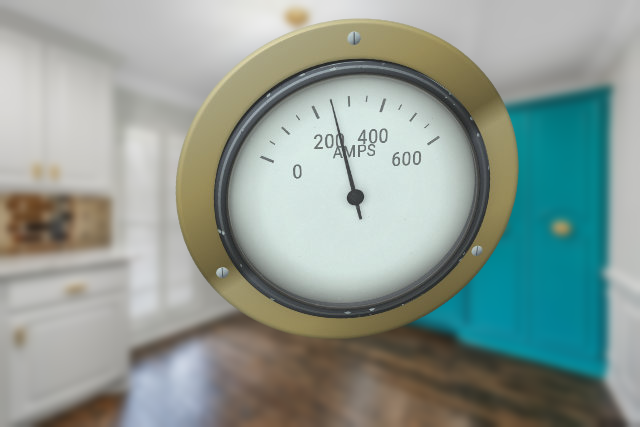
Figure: value=250 unit=A
